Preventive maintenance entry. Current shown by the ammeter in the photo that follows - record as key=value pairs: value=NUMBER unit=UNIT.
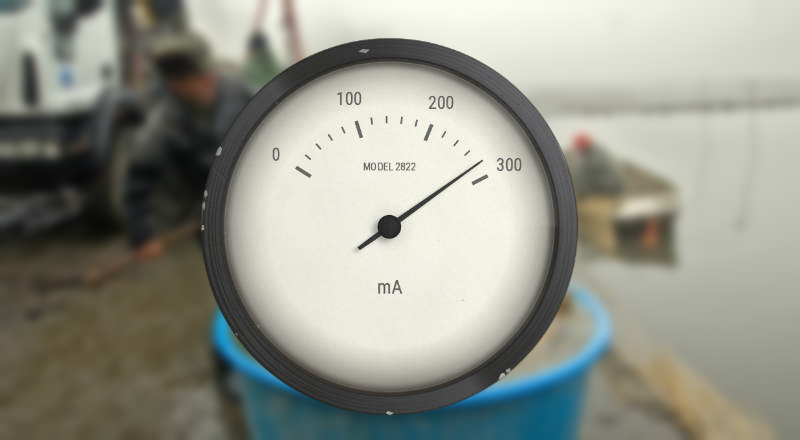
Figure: value=280 unit=mA
